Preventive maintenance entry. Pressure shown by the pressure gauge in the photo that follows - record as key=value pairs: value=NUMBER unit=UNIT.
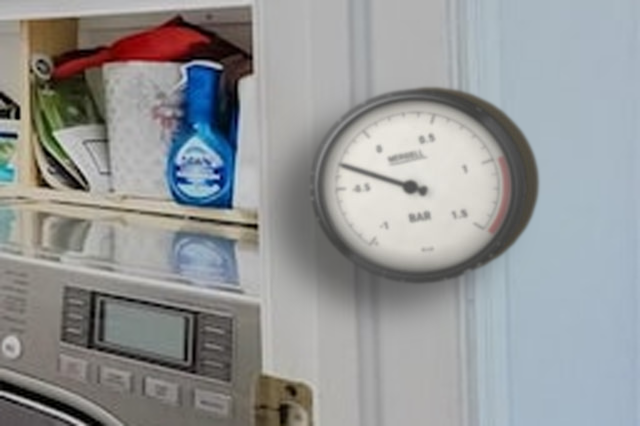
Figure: value=-0.3 unit=bar
